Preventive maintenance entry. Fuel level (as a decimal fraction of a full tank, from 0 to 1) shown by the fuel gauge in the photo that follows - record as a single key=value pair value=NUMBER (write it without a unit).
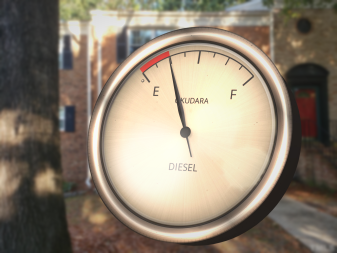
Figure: value=0.25
